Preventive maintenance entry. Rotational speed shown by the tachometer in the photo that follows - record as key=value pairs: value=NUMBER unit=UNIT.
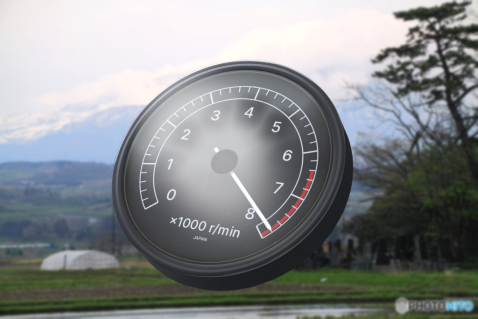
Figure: value=7800 unit=rpm
